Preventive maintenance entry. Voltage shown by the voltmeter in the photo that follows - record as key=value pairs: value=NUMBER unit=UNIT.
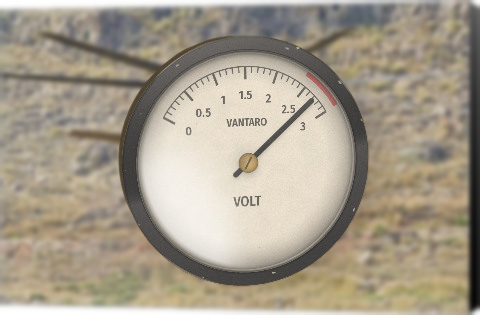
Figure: value=2.7 unit=V
